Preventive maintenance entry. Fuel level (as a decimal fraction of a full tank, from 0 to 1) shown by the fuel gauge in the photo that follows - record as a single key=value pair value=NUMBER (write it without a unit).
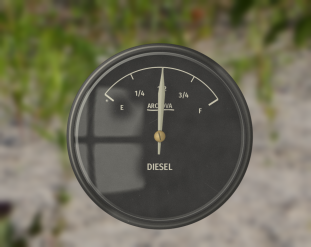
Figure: value=0.5
